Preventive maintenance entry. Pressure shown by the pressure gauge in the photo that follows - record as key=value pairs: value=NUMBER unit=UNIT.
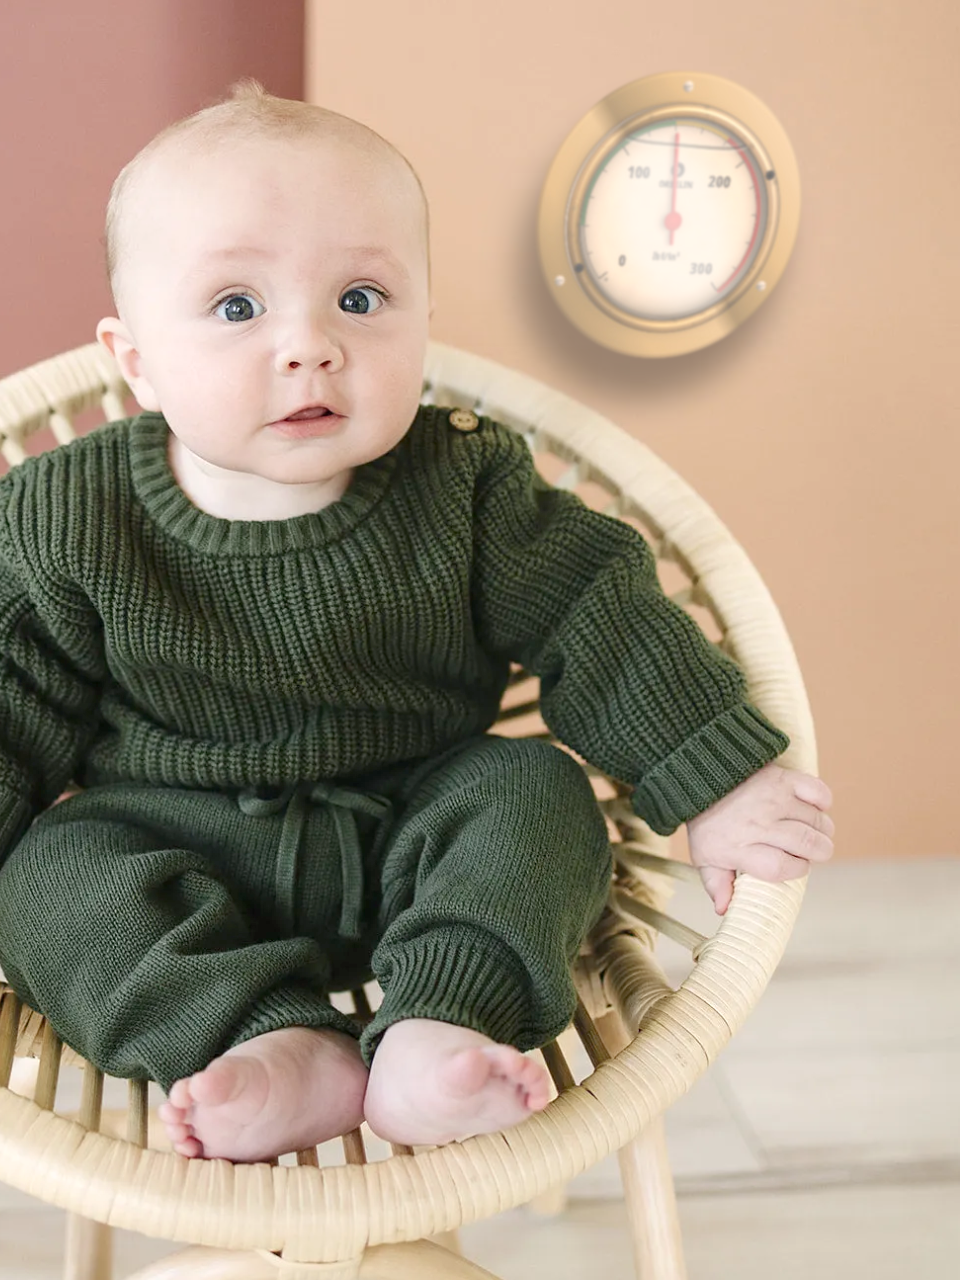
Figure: value=140 unit=psi
